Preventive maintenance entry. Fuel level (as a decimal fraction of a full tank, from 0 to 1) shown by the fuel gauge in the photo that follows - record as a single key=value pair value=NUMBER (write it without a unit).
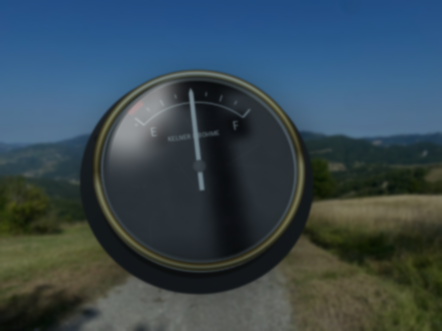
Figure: value=0.5
